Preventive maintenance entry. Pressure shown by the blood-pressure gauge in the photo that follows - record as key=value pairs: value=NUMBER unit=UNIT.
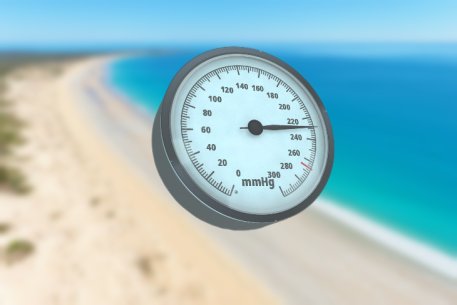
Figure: value=230 unit=mmHg
